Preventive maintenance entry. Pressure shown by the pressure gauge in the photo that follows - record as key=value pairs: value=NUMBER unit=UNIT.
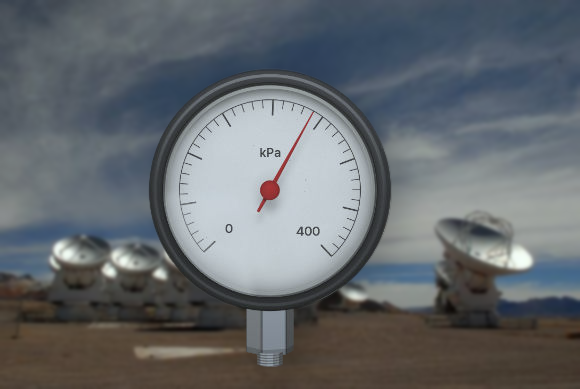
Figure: value=240 unit=kPa
